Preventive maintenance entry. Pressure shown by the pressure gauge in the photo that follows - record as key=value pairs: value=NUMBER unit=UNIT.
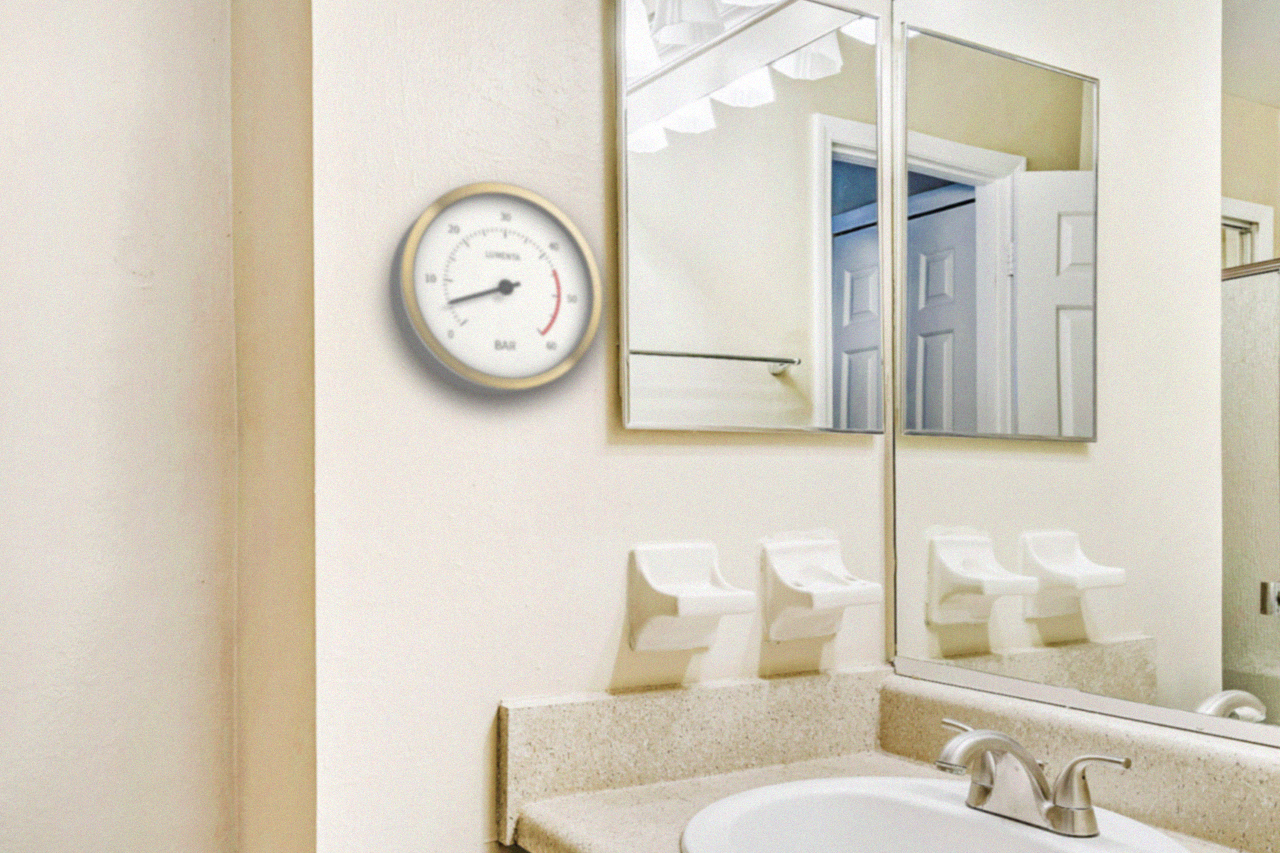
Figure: value=5 unit=bar
